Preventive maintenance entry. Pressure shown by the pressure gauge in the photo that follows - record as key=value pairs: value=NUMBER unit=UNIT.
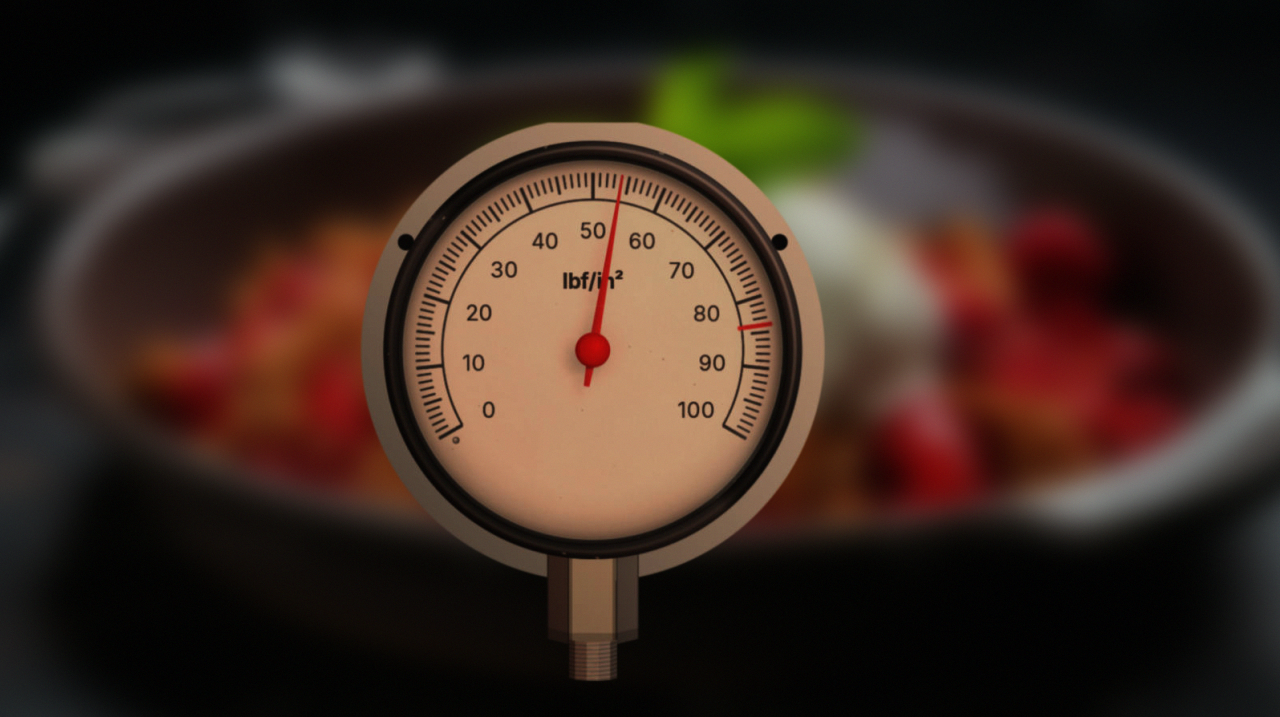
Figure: value=54 unit=psi
